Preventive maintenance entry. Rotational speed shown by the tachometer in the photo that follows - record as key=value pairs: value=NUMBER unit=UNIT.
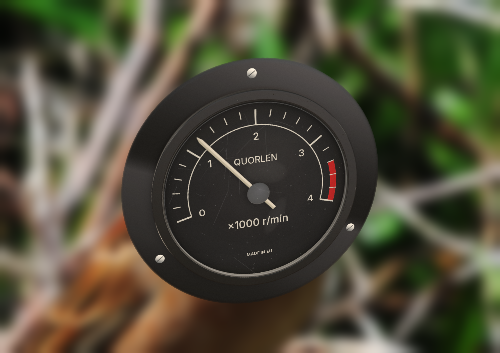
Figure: value=1200 unit=rpm
